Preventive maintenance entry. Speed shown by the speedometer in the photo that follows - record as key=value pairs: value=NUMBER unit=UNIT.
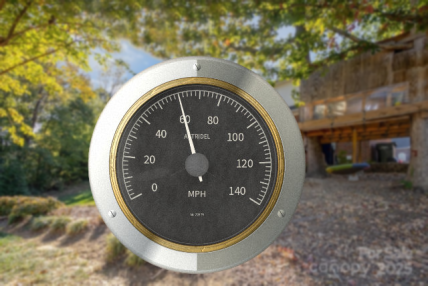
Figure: value=60 unit=mph
